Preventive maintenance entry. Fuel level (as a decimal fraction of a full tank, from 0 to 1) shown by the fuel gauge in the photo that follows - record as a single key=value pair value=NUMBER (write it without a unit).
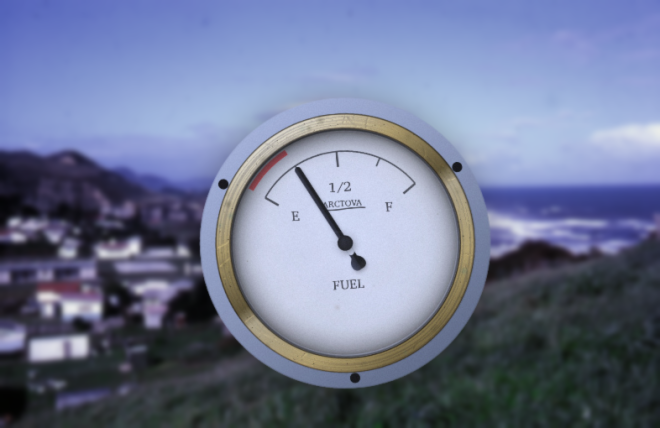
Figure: value=0.25
